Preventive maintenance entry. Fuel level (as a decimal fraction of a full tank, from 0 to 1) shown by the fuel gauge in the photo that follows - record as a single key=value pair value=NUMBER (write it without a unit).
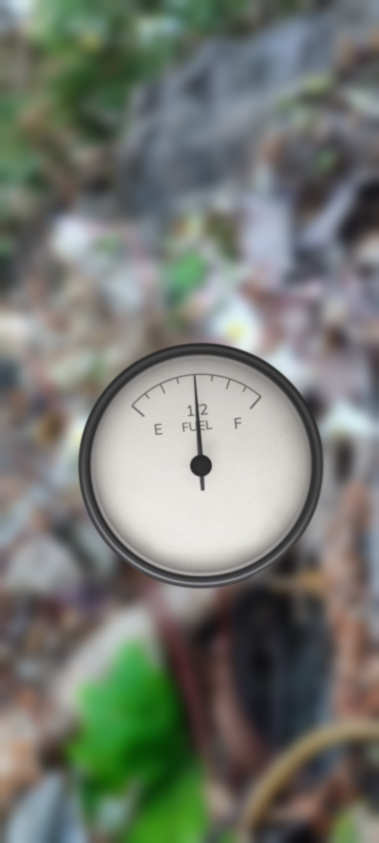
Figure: value=0.5
